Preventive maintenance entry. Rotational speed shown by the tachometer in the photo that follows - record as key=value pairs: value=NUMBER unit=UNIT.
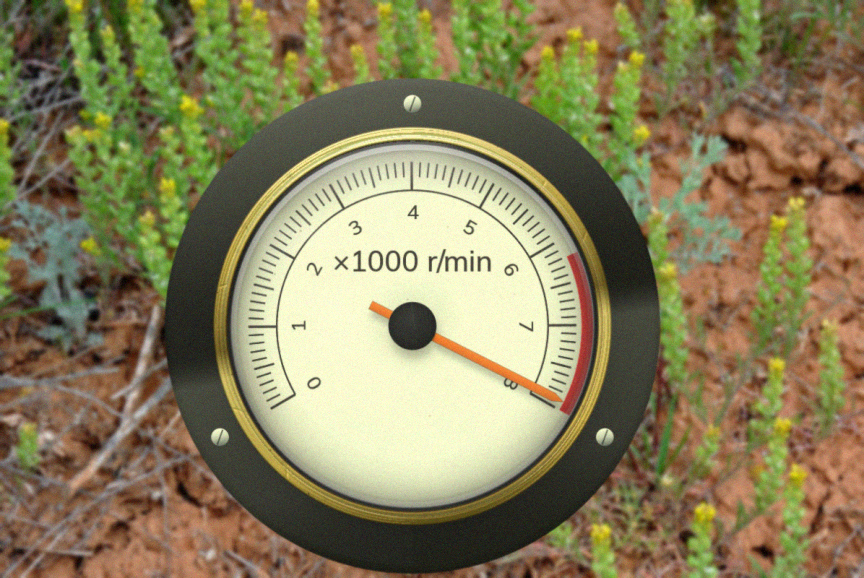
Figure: value=7900 unit=rpm
